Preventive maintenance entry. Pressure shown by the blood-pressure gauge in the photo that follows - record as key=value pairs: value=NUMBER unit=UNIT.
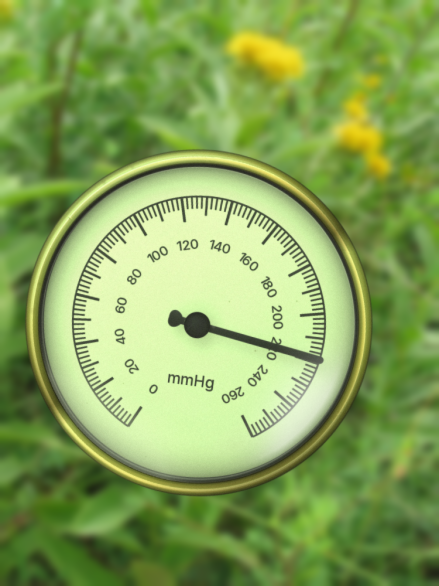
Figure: value=218 unit=mmHg
